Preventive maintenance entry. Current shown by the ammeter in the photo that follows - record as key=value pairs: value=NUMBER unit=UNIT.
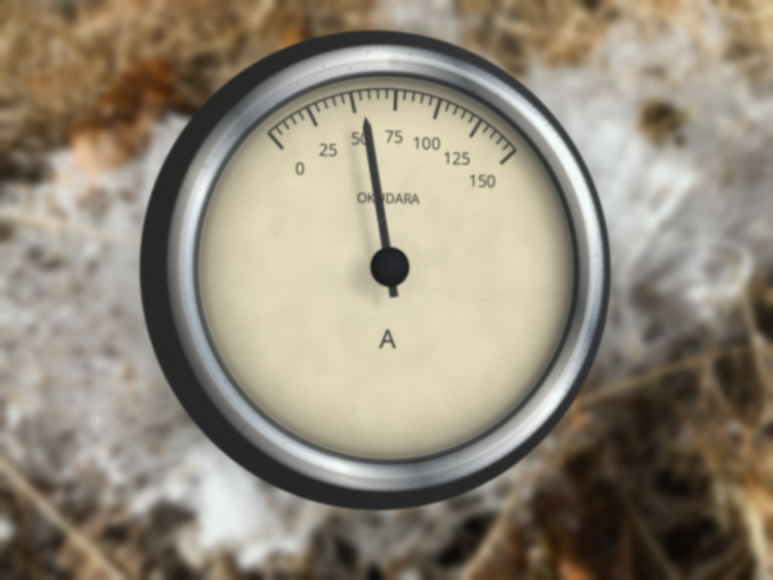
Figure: value=55 unit=A
